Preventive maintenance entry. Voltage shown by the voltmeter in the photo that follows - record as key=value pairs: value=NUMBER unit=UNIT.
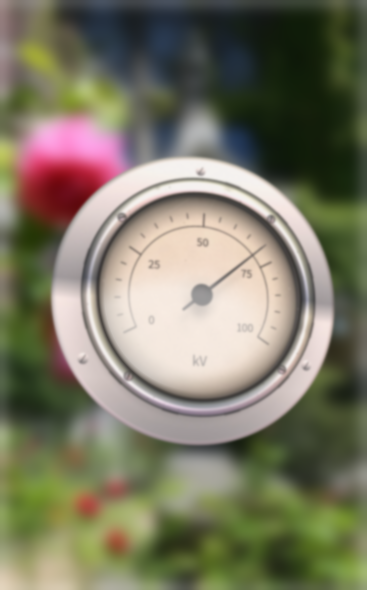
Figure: value=70 unit=kV
